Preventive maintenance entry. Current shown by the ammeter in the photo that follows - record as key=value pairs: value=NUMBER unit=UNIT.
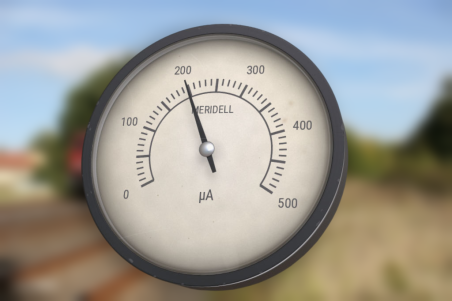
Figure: value=200 unit=µA
